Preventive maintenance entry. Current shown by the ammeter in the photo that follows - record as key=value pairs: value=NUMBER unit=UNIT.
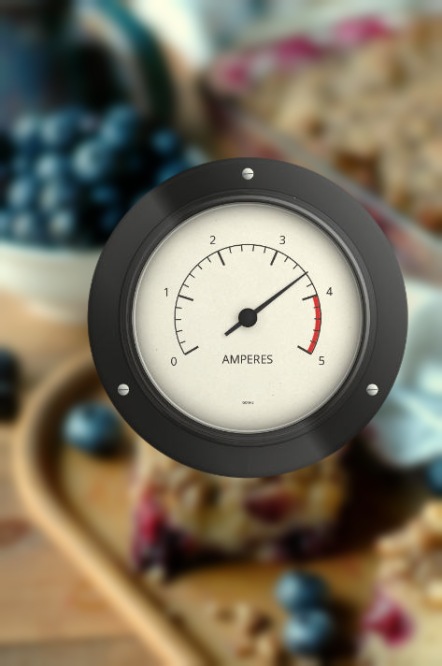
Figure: value=3.6 unit=A
